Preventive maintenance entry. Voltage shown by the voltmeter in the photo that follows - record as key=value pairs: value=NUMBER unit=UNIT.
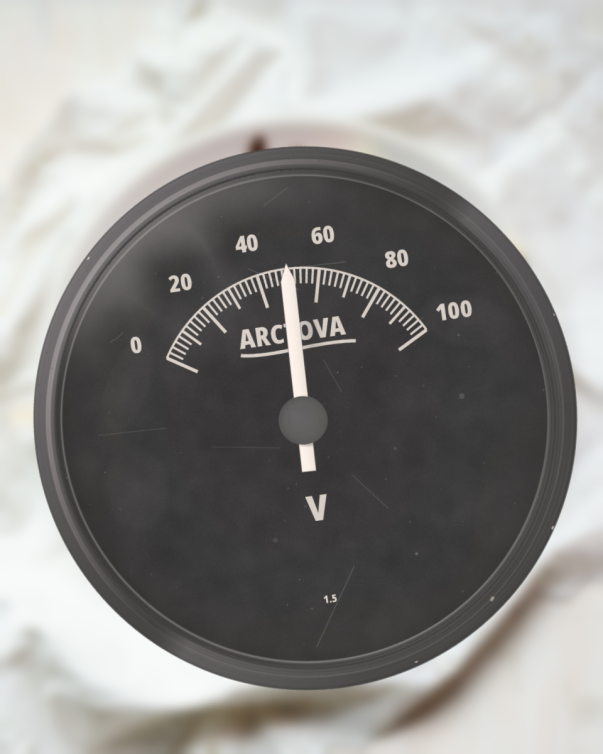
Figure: value=50 unit=V
